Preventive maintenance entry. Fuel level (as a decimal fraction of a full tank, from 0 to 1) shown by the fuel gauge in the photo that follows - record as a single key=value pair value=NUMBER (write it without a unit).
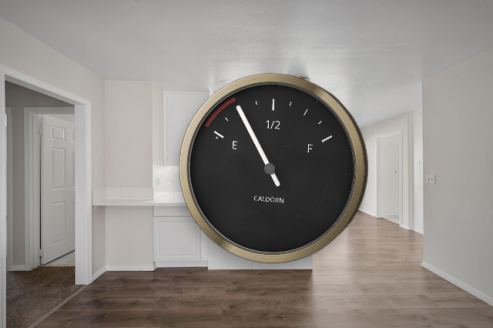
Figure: value=0.25
